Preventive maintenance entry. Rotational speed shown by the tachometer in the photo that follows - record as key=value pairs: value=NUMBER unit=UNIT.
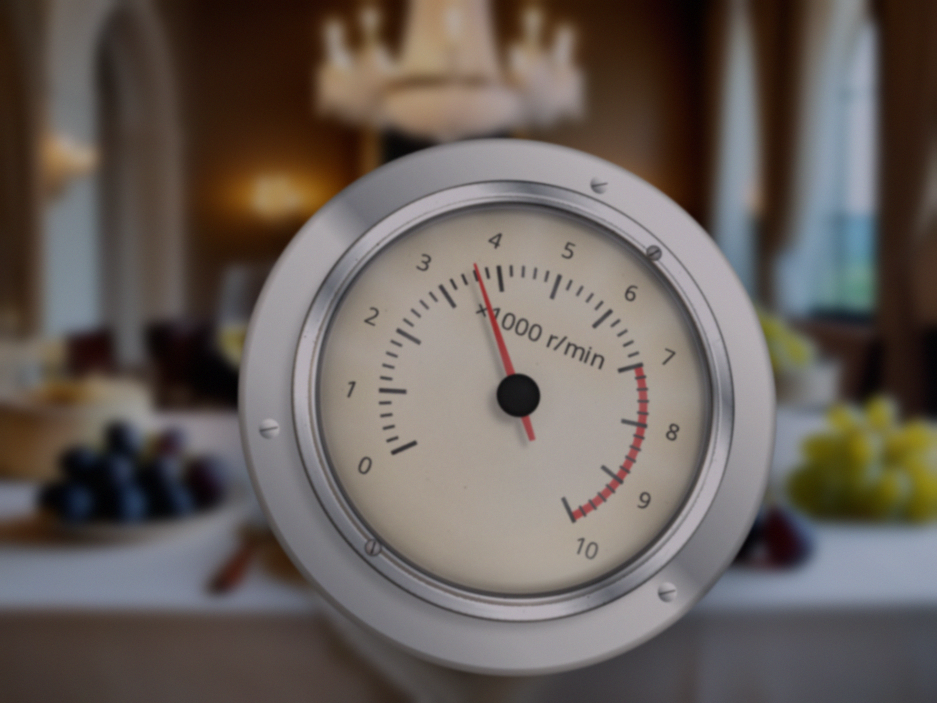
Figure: value=3600 unit=rpm
